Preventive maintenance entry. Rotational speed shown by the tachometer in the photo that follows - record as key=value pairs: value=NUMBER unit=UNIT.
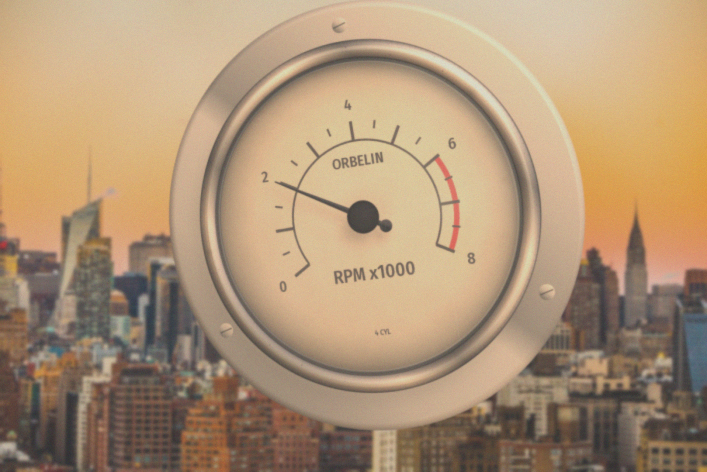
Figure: value=2000 unit=rpm
